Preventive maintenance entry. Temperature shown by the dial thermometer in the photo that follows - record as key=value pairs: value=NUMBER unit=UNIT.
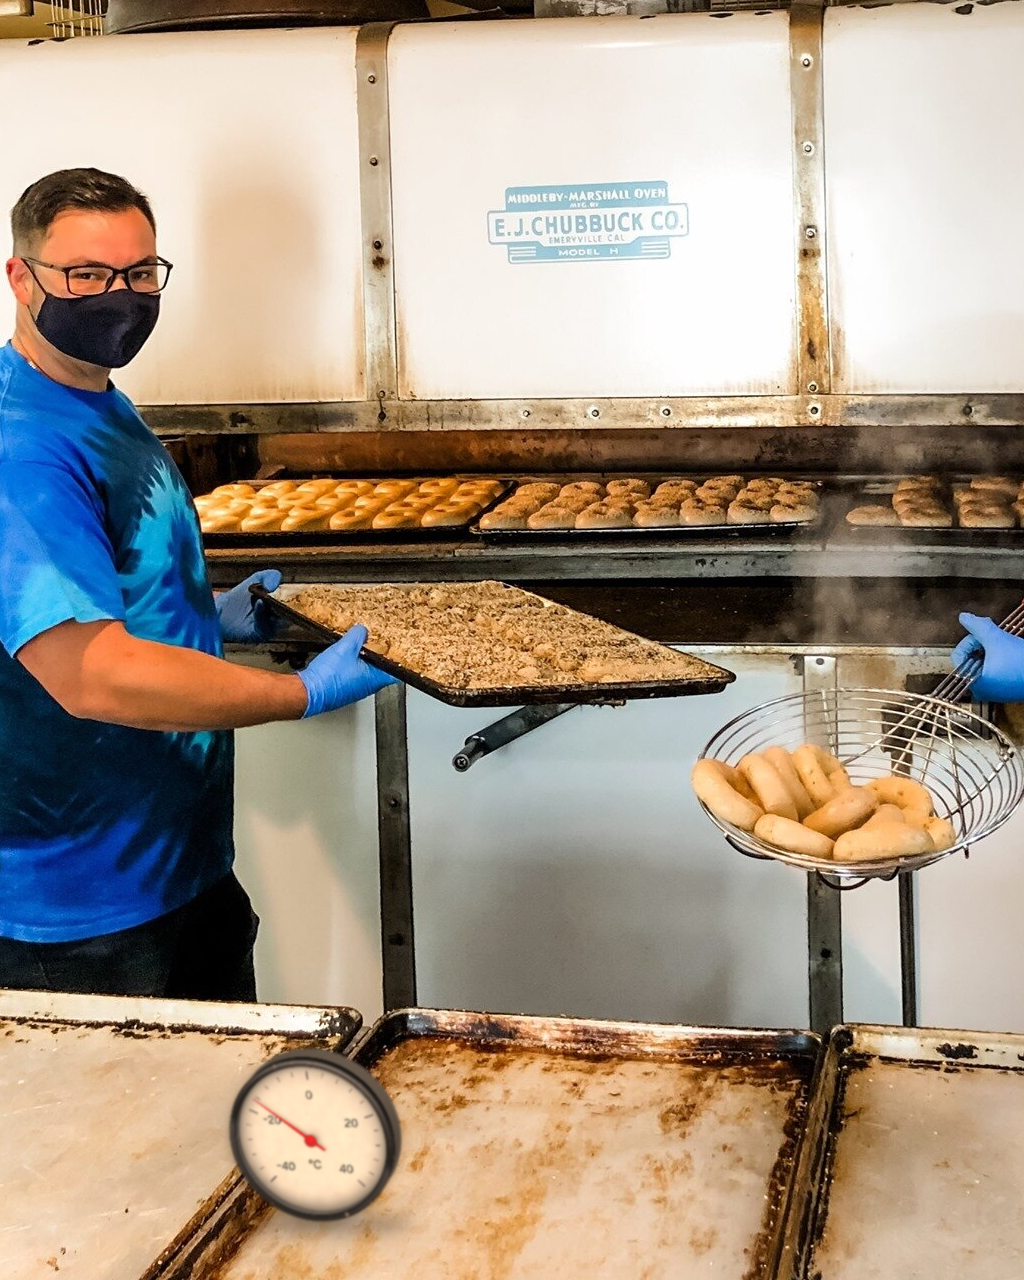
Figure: value=-16 unit=°C
